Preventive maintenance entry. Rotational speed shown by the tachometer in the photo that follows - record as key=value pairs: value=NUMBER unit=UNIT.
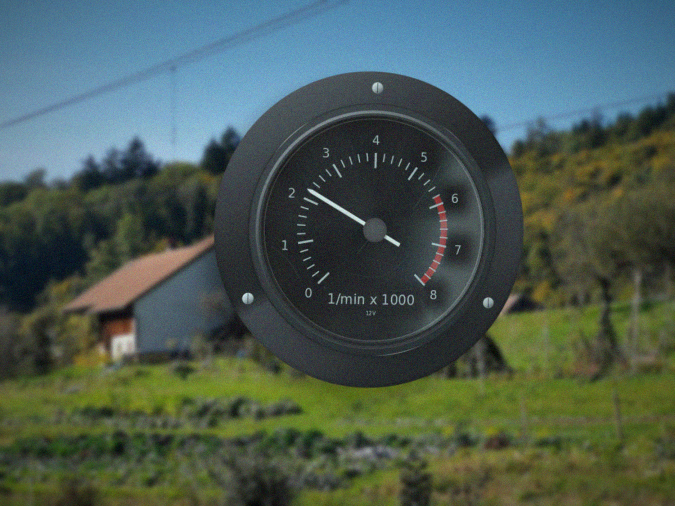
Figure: value=2200 unit=rpm
